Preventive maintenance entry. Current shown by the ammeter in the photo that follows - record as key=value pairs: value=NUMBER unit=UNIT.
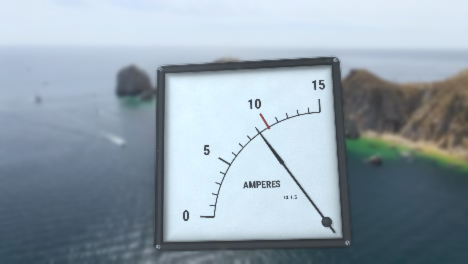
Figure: value=9 unit=A
